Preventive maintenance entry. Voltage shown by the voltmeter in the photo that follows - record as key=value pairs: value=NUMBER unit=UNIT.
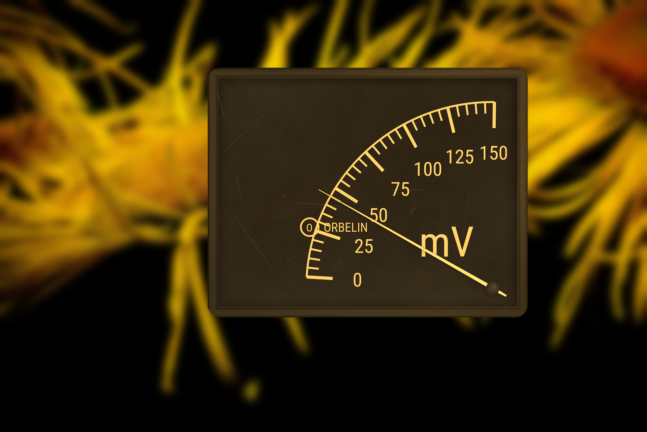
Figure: value=45 unit=mV
